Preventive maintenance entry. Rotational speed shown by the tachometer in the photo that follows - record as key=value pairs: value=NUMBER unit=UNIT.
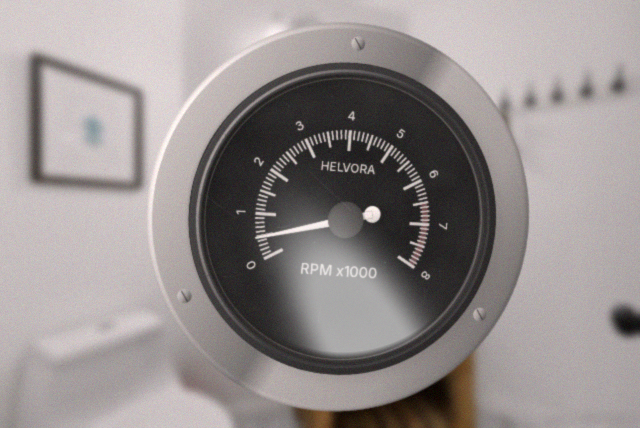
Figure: value=500 unit=rpm
